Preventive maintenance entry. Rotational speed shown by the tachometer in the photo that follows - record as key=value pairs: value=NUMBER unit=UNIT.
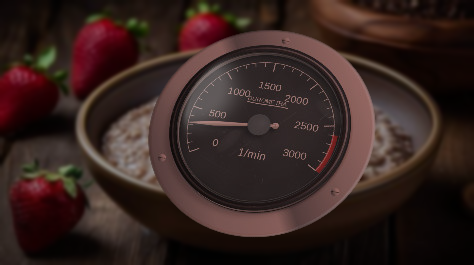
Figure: value=300 unit=rpm
